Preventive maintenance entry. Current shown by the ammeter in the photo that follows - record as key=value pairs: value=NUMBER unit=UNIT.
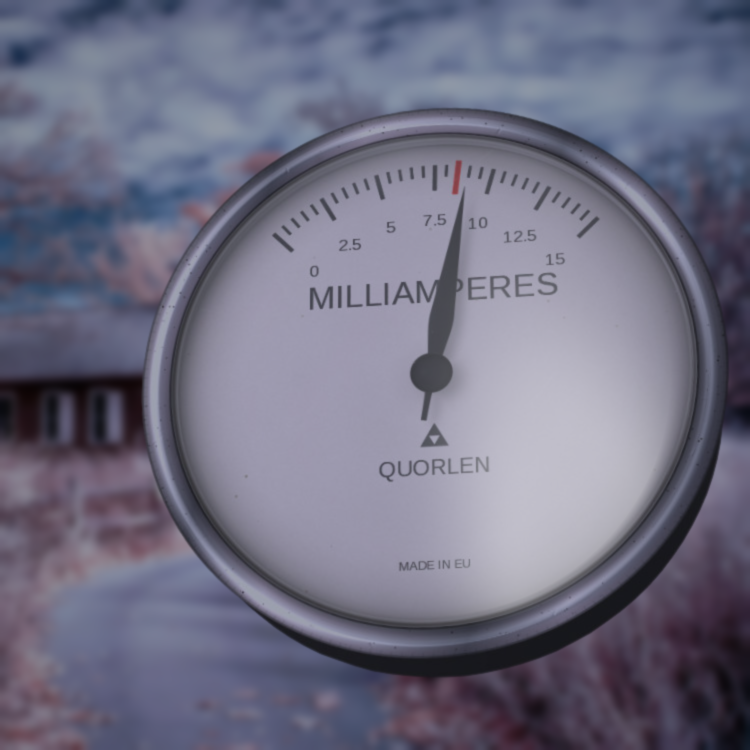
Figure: value=9 unit=mA
